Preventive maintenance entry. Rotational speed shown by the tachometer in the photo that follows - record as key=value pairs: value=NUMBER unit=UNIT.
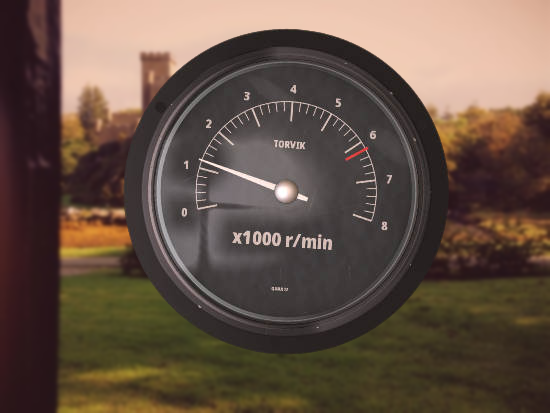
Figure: value=1200 unit=rpm
